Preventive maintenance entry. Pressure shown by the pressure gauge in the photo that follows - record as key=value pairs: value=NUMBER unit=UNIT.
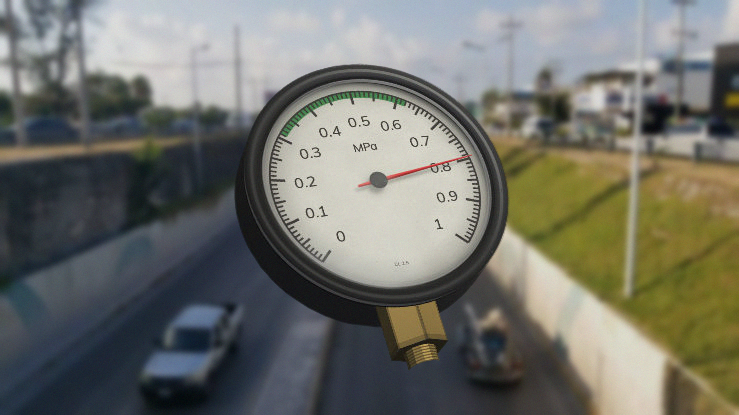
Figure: value=0.8 unit=MPa
